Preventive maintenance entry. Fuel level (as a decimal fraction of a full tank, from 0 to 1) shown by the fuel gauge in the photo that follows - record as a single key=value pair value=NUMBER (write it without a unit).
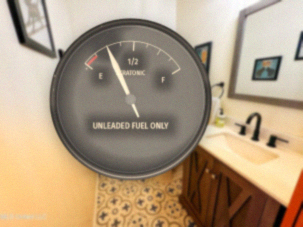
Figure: value=0.25
